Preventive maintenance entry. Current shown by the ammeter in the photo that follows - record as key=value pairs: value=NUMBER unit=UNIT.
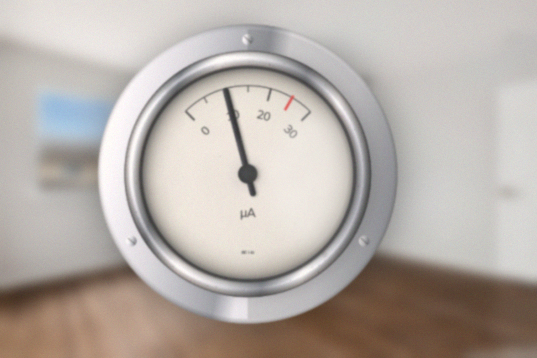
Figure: value=10 unit=µA
